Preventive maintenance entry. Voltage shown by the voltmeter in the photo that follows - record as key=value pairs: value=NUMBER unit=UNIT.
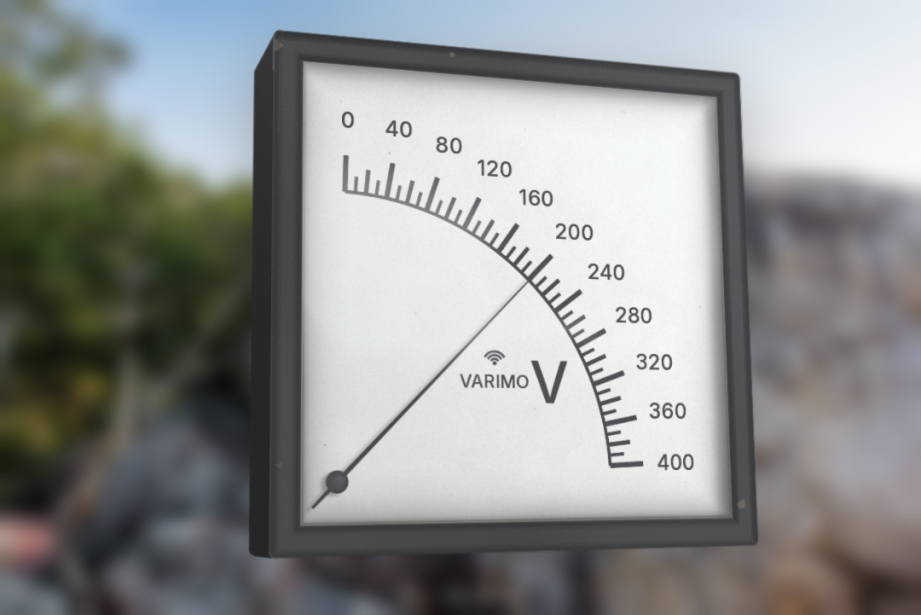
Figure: value=200 unit=V
